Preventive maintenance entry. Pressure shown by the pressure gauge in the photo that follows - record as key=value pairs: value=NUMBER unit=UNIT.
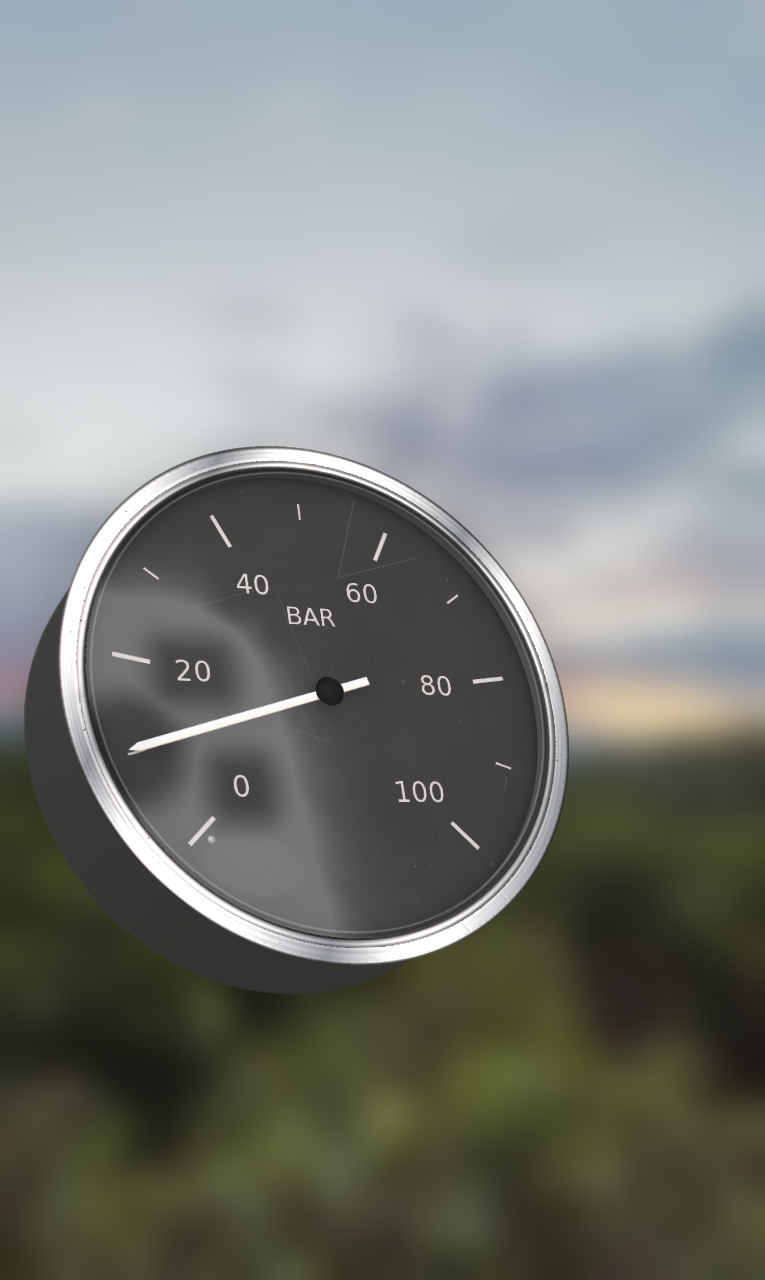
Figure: value=10 unit=bar
